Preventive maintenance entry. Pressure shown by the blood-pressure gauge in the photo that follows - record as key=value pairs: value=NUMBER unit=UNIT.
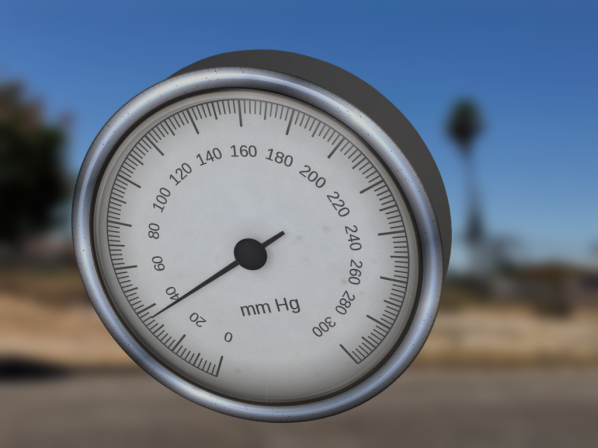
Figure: value=36 unit=mmHg
